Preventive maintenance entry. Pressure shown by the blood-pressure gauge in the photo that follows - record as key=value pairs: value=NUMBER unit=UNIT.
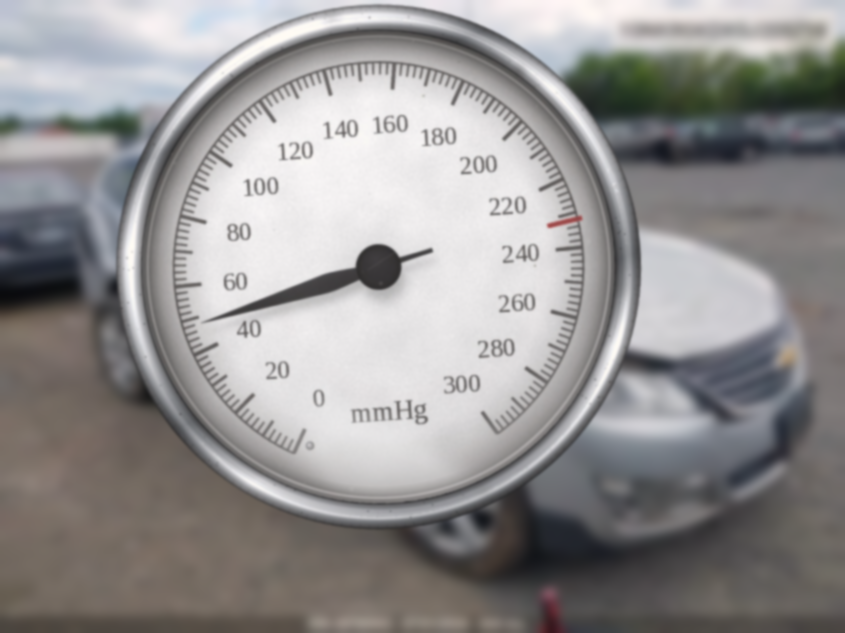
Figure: value=48 unit=mmHg
